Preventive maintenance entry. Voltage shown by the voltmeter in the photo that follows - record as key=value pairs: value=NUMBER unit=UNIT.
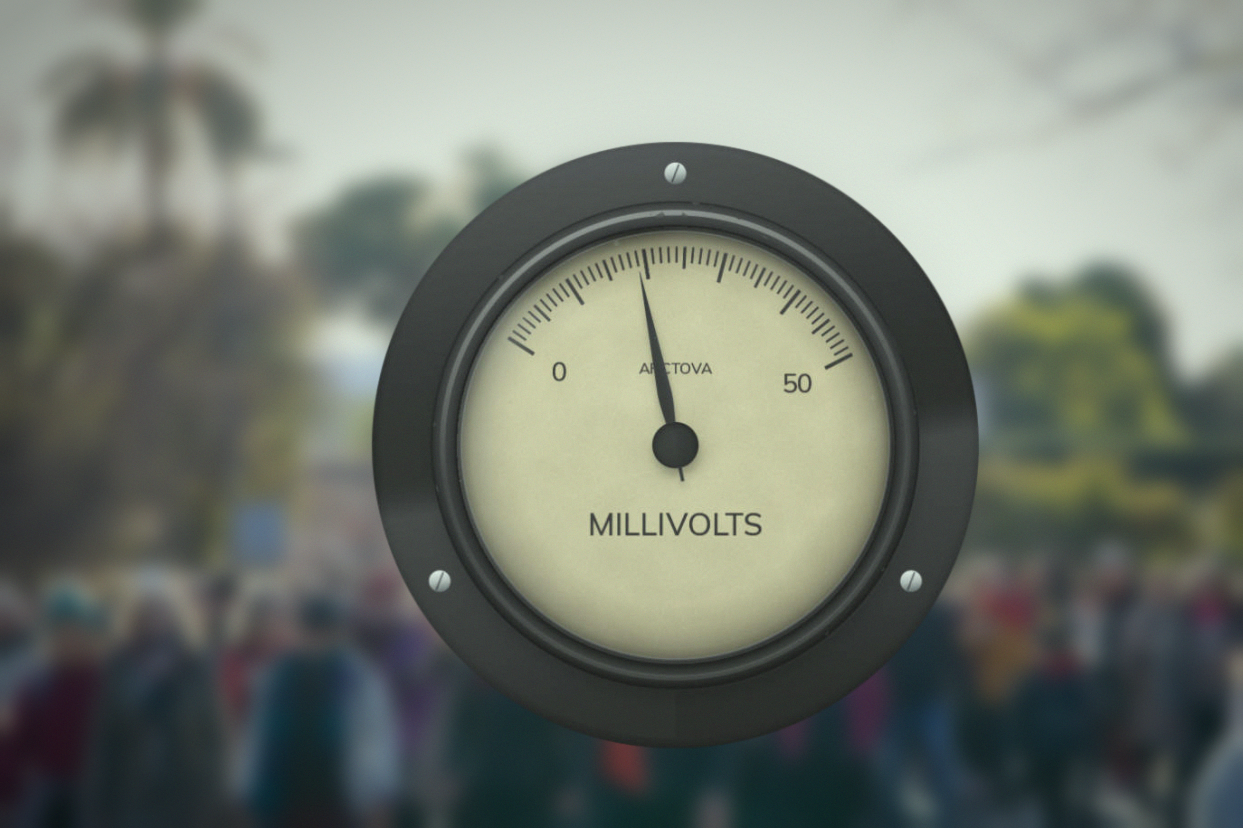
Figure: value=19 unit=mV
